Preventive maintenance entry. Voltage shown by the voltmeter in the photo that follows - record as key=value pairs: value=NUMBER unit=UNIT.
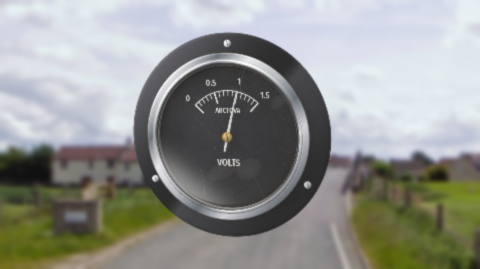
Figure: value=1 unit=V
